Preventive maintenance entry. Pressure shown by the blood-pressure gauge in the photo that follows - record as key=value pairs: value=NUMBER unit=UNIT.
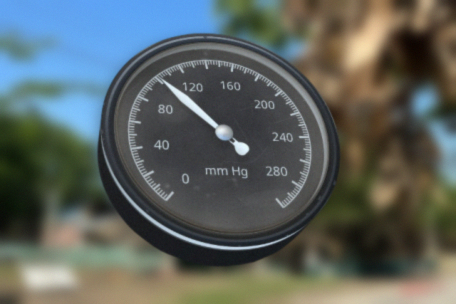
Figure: value=100 unit=mmHg
